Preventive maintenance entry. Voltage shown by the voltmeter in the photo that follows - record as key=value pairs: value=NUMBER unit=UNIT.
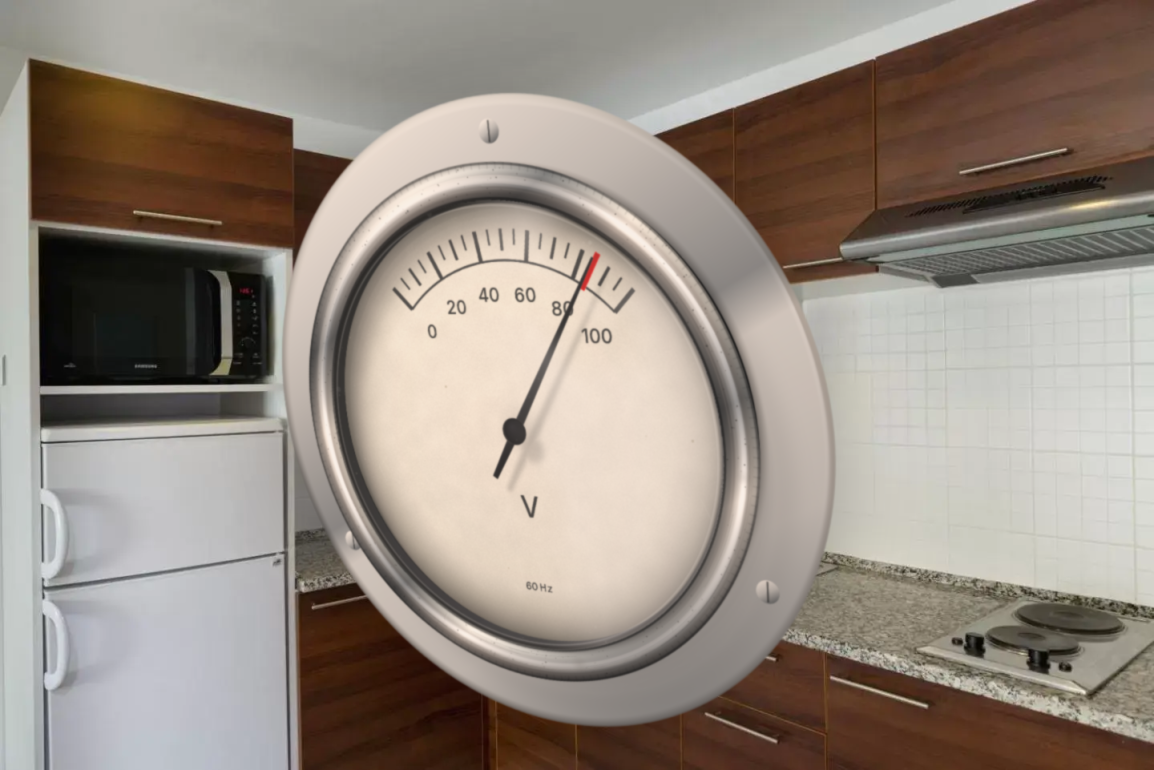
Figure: value=85 unit=V
